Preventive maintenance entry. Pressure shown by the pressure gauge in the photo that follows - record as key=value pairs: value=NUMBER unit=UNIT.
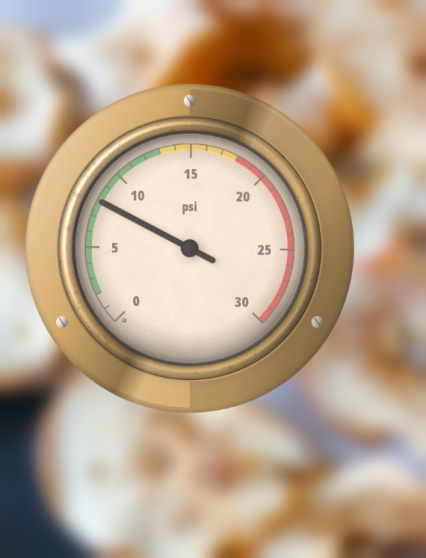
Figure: value=8 unit=psi
